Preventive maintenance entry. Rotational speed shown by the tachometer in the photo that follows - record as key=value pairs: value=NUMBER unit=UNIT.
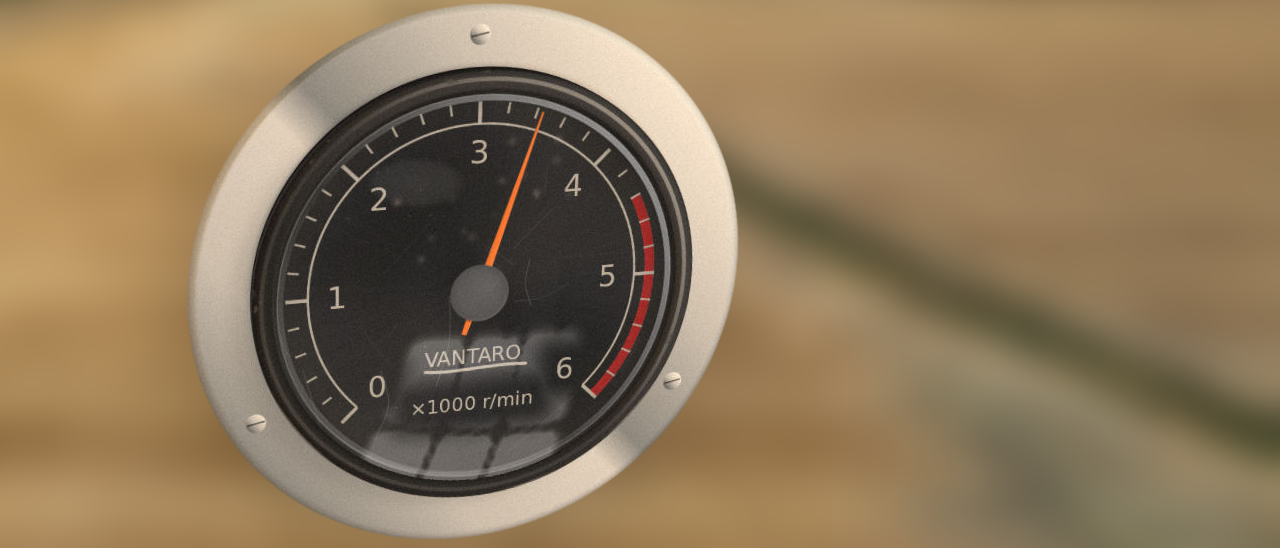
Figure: value=3400 unit=rpm
